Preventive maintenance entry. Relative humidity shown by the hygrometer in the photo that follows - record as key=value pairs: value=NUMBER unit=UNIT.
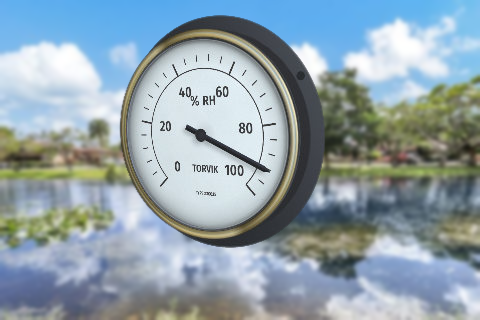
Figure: value=92 unit=%
